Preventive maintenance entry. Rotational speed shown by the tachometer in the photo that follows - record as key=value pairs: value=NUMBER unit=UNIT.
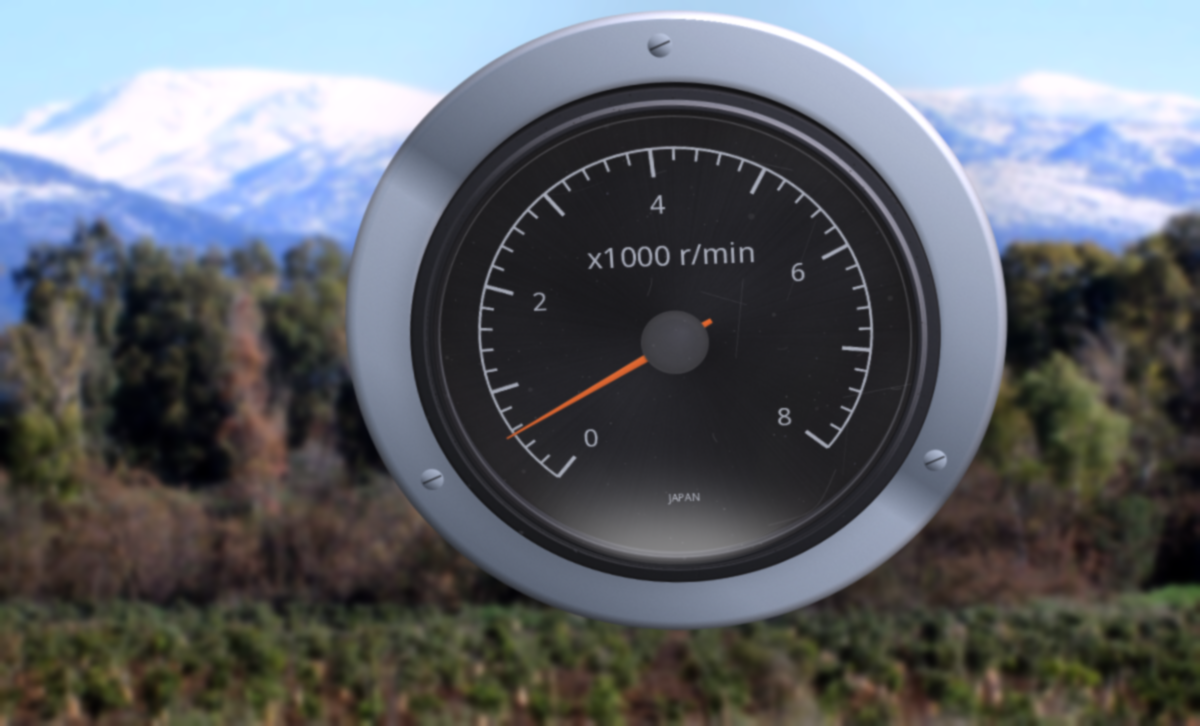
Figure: value=600 unit=rpm
